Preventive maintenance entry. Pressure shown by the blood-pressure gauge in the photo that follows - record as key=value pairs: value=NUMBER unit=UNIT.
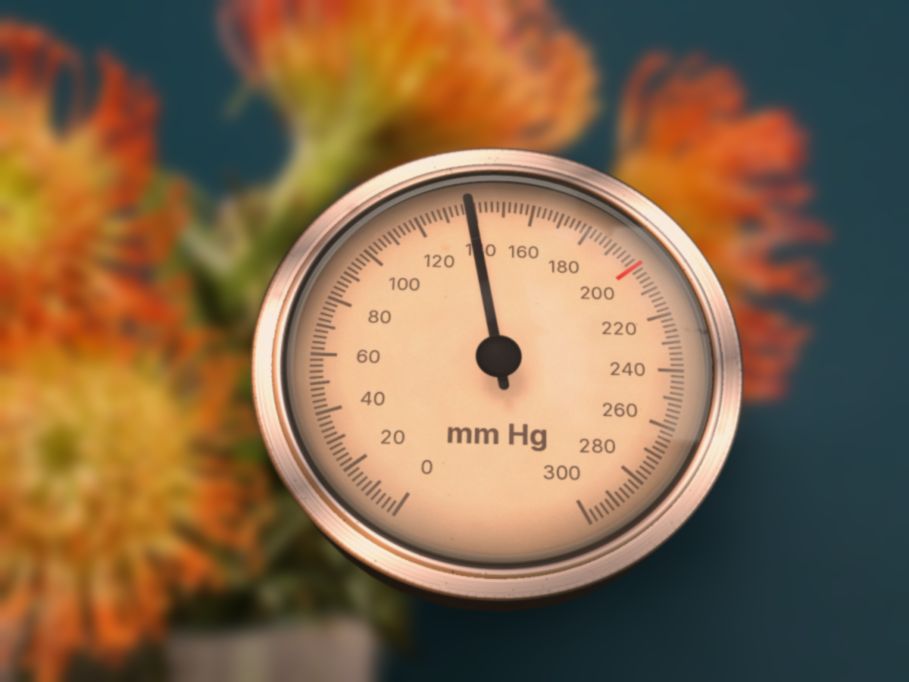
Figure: value=138 unit=mmHg
